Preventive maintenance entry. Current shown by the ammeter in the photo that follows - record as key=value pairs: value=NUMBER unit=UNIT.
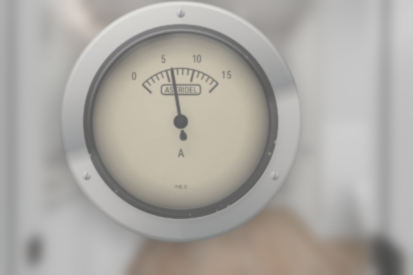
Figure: value=6 unit=A
